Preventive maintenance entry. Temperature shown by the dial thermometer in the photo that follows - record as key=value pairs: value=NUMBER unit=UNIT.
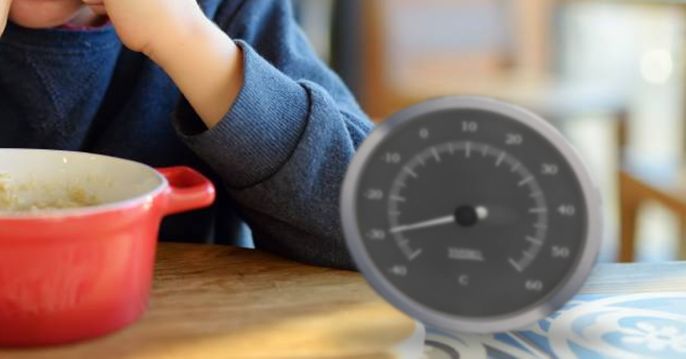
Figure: value=-30 unit=°C
